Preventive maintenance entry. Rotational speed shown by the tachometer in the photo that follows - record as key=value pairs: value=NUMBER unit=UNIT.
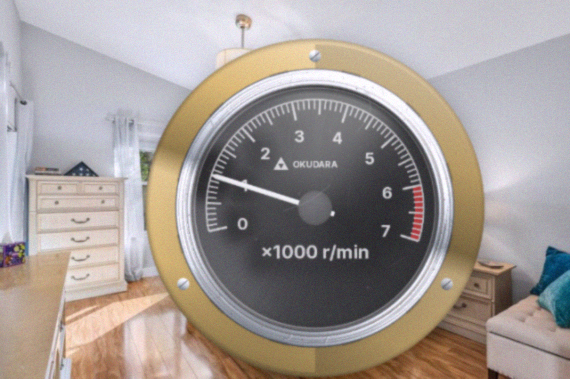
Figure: value=1000 unit=rpm
